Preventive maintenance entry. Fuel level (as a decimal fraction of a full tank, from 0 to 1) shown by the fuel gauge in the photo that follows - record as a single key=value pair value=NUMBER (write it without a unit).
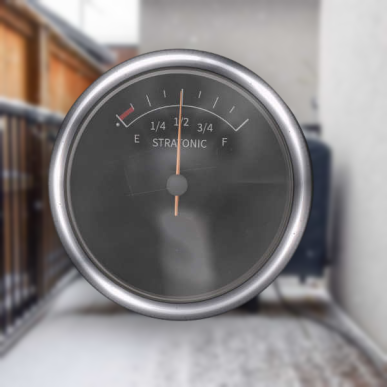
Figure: value=0.5
